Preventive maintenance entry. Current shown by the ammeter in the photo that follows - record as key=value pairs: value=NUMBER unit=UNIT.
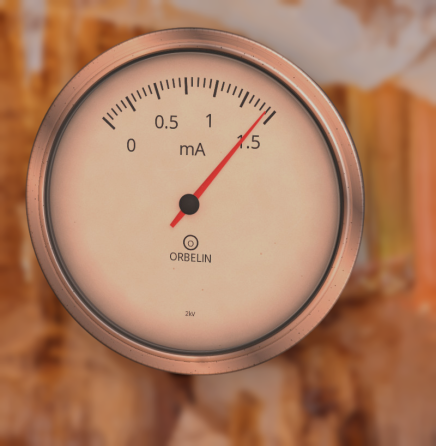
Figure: value=1.45 unit=mA
